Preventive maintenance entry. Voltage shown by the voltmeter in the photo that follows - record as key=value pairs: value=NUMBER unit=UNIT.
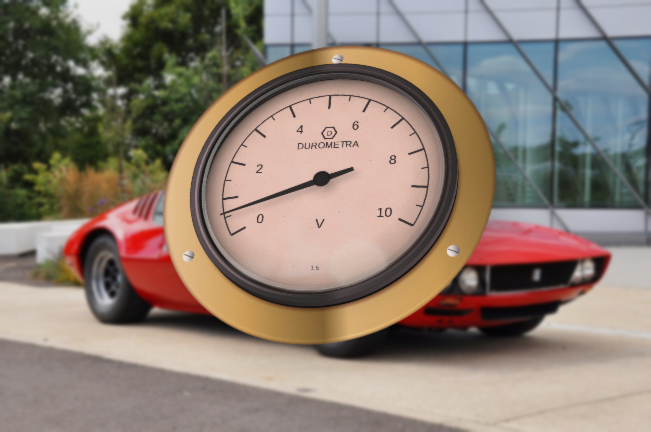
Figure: value=0.5 unit=V
